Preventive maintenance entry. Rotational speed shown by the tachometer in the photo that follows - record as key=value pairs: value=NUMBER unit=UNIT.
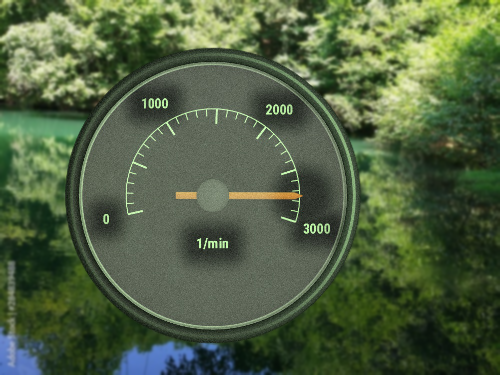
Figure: value=2750 unit=rpm
